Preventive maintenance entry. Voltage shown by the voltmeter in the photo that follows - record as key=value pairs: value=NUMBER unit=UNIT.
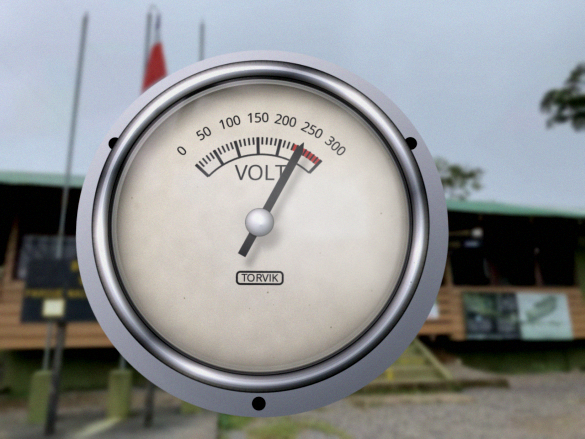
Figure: value=250 unit=V
